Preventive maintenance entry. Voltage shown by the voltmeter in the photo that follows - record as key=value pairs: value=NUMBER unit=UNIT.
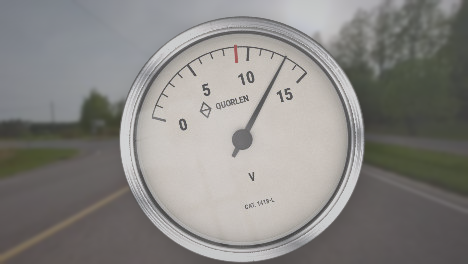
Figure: value=13 unit=V
